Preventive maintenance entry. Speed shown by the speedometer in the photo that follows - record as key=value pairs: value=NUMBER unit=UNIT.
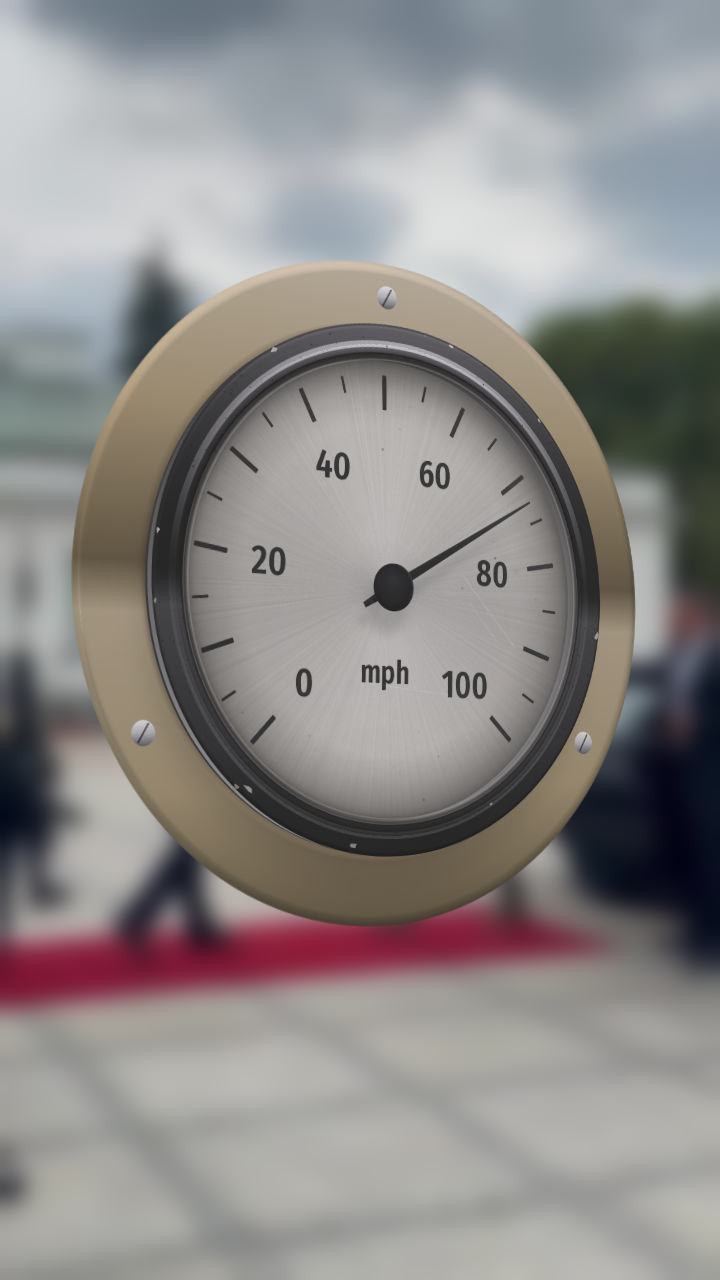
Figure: value=72.5 unit=mph
